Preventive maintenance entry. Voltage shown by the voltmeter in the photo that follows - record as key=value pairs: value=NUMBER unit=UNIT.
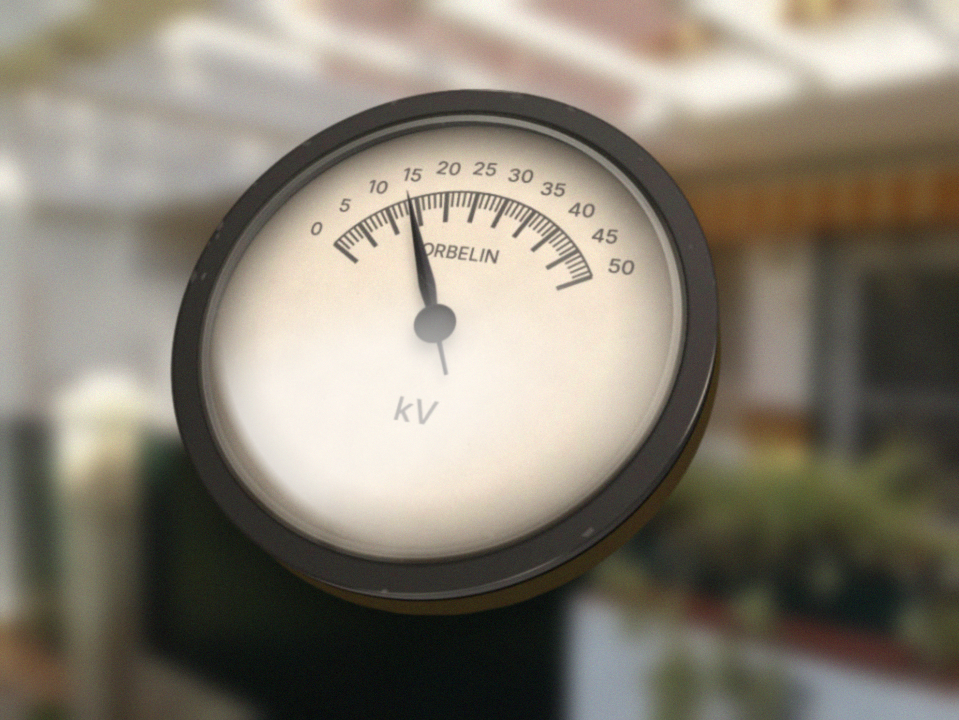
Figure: value=14 unit=kV
